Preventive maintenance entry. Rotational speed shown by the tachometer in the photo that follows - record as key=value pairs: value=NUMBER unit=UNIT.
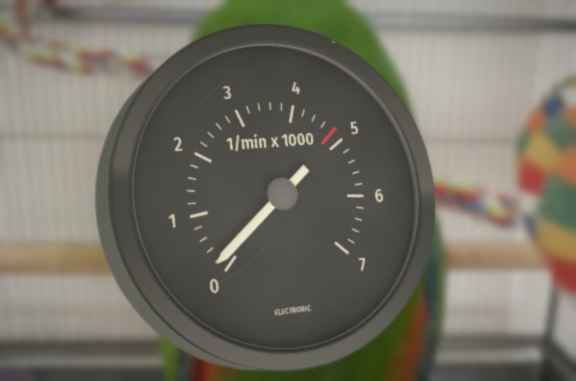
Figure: value=200 unit=rpm
